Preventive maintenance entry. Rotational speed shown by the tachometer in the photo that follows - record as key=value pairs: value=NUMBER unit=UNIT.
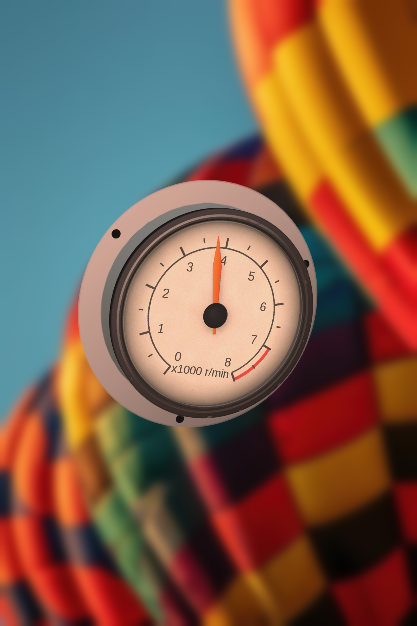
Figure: value=3750 unit=rpm
